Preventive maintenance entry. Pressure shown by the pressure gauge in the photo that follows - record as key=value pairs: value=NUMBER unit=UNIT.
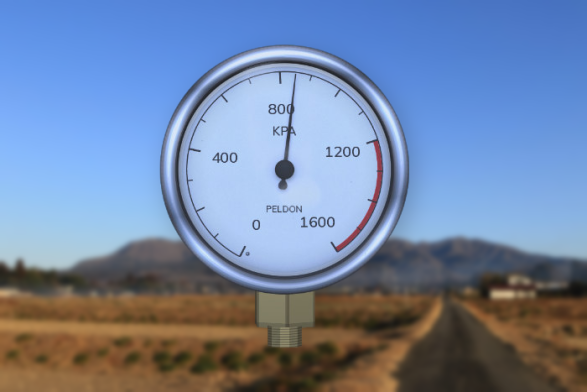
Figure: value=850 unit=kPa
